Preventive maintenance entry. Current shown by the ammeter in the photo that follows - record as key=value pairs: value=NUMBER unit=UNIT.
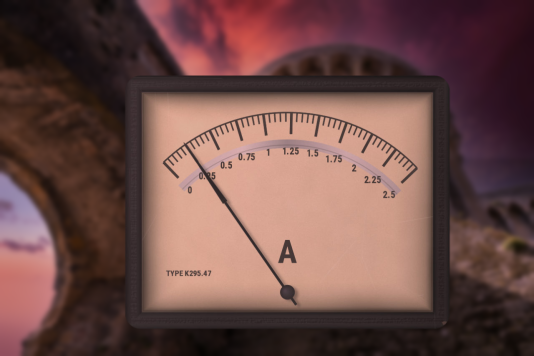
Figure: value=0.25 unit=A
